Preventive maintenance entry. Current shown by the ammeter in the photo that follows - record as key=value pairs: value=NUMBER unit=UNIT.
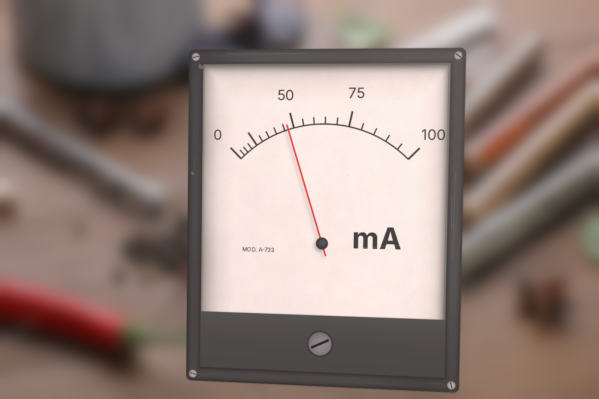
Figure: value=47.5 unit=mA
